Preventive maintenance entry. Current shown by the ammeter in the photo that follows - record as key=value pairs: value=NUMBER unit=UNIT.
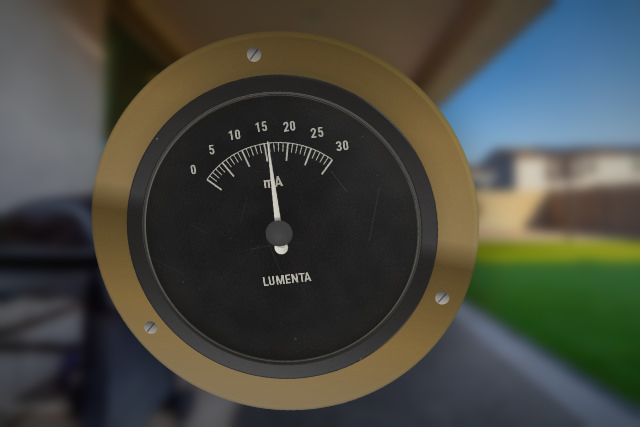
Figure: value=16 unit=mA
